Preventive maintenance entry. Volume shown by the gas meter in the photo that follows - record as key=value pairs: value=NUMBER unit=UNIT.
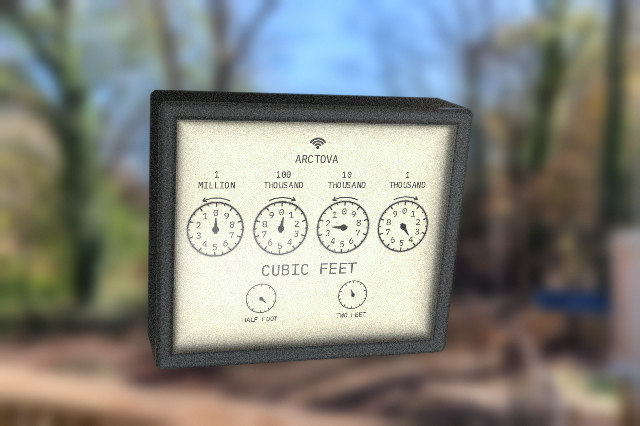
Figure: value=2400 unit=ft³
